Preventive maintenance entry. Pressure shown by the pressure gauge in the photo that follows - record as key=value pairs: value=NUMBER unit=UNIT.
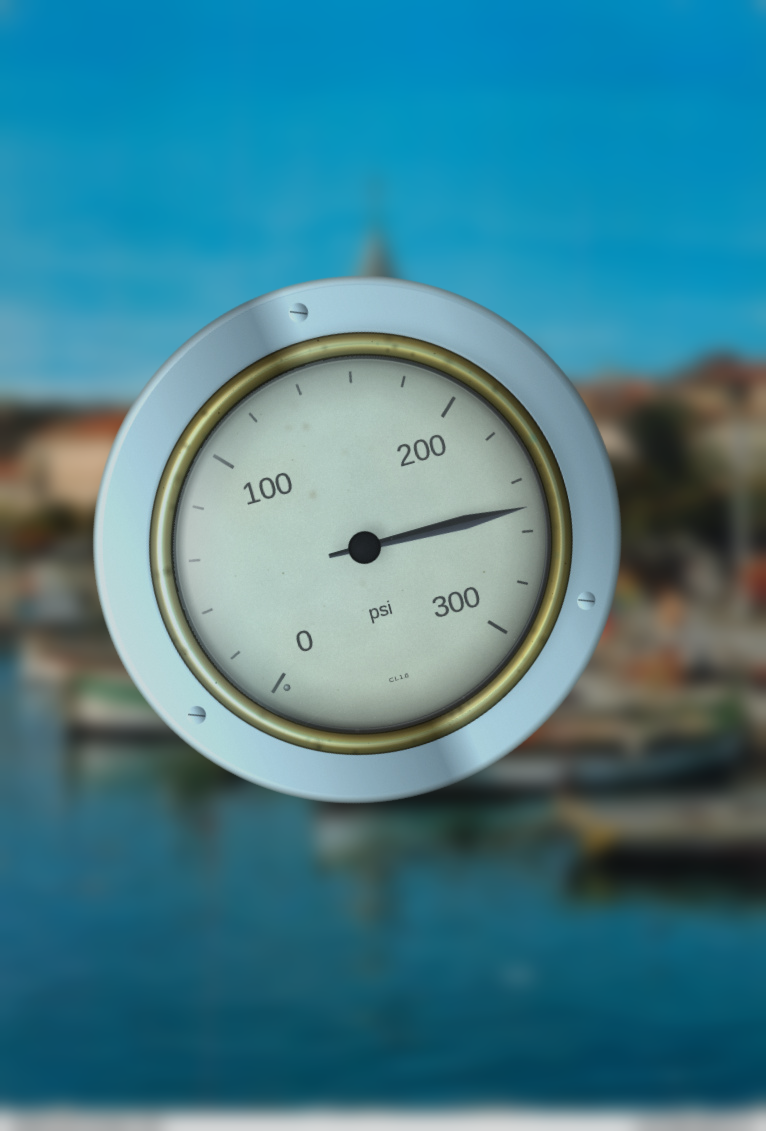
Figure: value=250 unit=psi
